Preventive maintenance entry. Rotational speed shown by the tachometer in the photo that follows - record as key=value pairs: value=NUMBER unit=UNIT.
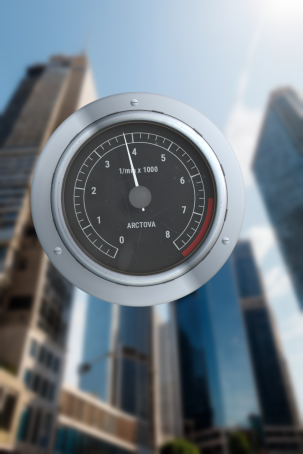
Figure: value=3800 unit=rpm
